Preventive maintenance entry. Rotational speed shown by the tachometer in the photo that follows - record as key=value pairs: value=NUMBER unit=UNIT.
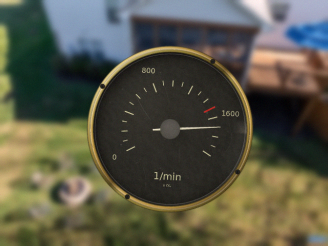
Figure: value=1700 unit=rpm
